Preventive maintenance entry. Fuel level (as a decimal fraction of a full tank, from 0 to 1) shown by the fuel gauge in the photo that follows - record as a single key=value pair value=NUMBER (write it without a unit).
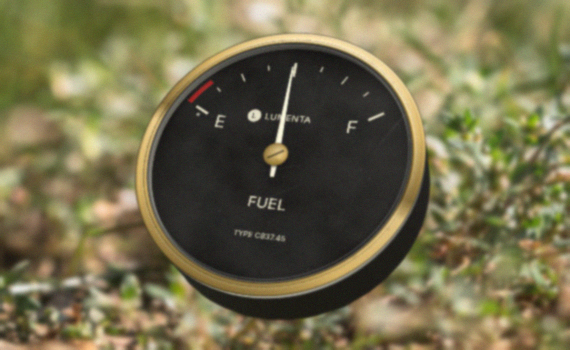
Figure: value=0.5
